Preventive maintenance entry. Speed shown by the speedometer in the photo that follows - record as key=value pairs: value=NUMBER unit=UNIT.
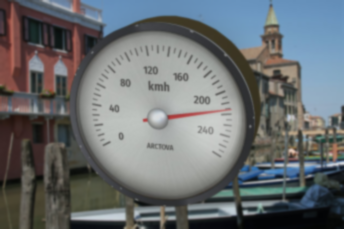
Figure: value=215 unit=km/h
